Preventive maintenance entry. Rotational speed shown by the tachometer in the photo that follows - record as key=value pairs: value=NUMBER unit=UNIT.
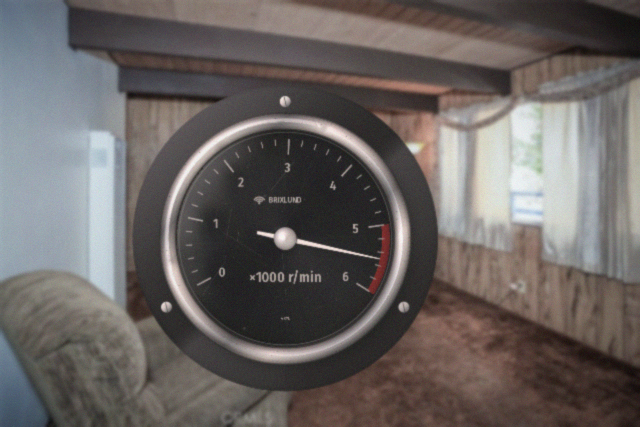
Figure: value=5500 unit=rpm
